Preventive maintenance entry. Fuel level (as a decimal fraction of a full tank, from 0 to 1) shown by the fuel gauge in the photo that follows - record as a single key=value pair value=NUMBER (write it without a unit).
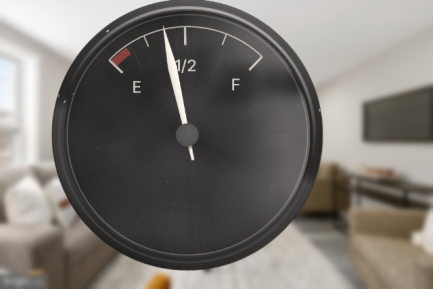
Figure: value=0.375
